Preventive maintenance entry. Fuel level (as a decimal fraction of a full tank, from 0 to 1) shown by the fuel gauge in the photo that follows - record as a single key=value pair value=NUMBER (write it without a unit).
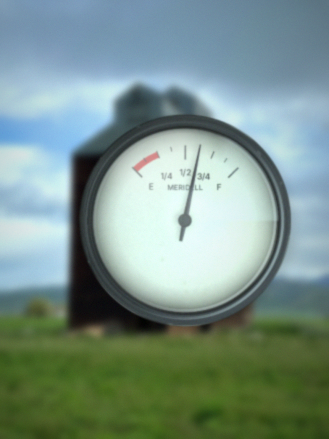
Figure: value=0.625
